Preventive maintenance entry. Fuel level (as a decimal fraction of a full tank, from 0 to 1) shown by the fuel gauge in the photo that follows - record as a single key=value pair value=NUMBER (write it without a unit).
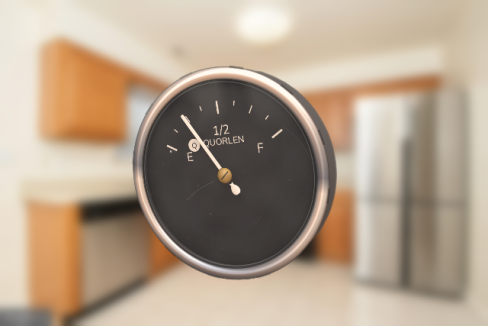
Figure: value=0.25
